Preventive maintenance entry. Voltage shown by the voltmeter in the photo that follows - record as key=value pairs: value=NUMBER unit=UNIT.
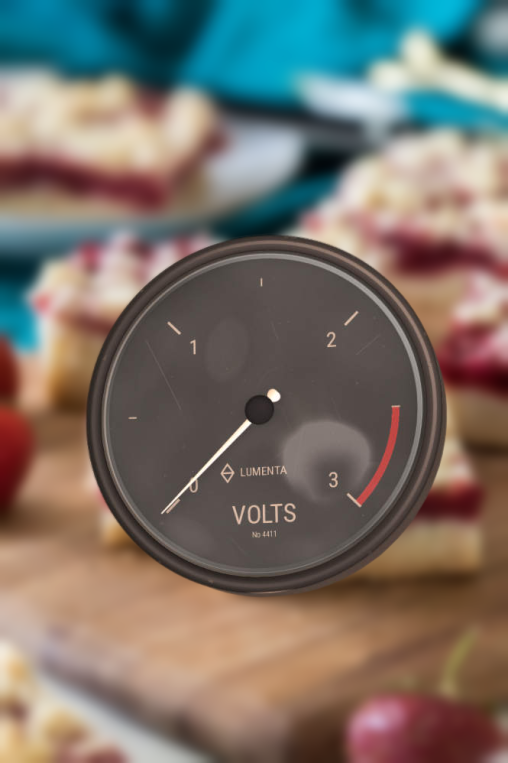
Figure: value=0 unit=V
